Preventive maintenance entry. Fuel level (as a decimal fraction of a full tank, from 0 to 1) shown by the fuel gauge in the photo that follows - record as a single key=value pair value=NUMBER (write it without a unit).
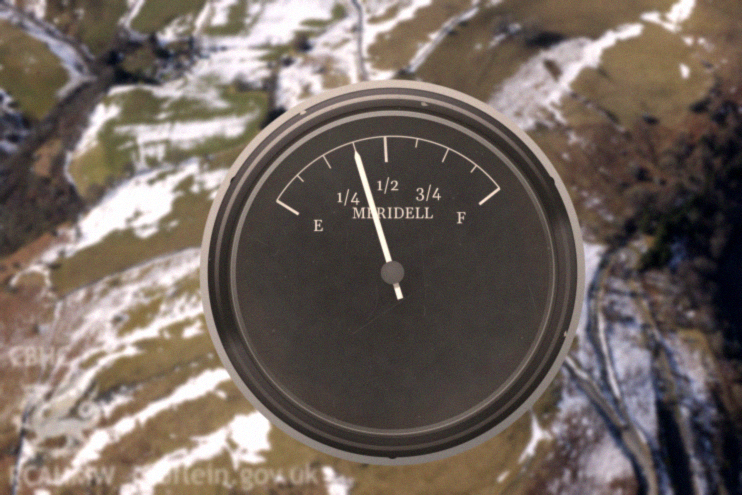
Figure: value=0.375
